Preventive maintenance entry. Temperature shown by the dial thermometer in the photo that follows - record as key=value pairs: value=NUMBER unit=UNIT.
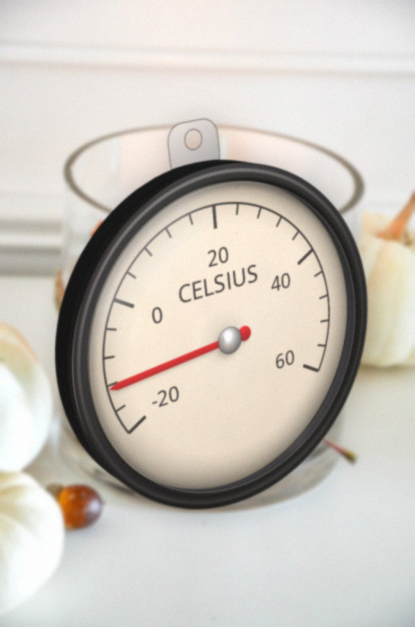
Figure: value=-12 unit=°C
